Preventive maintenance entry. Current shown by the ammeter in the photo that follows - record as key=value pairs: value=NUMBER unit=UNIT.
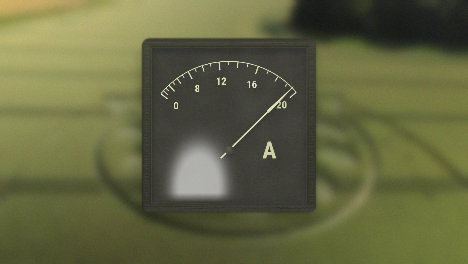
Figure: value=19.5 unit=A
